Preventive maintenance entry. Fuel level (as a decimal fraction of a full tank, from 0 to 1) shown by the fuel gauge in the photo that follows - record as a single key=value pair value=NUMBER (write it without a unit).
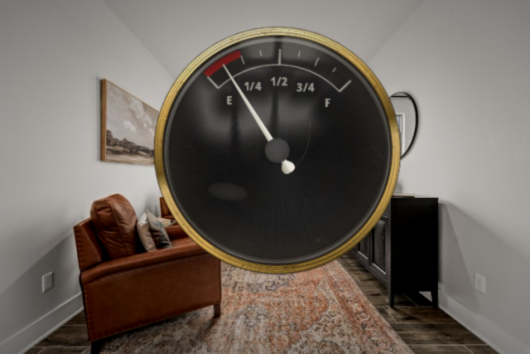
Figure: value=0.125
